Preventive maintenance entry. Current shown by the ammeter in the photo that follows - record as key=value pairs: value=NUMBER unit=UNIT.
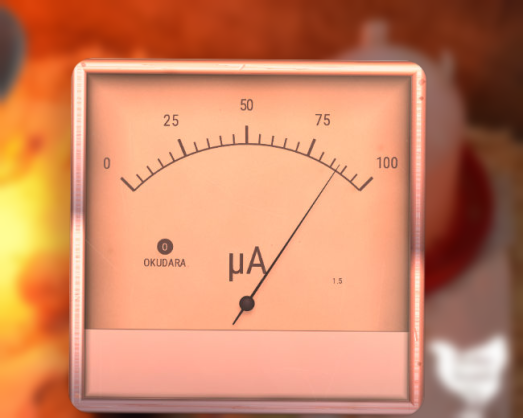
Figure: value=87.5 unit=µA
